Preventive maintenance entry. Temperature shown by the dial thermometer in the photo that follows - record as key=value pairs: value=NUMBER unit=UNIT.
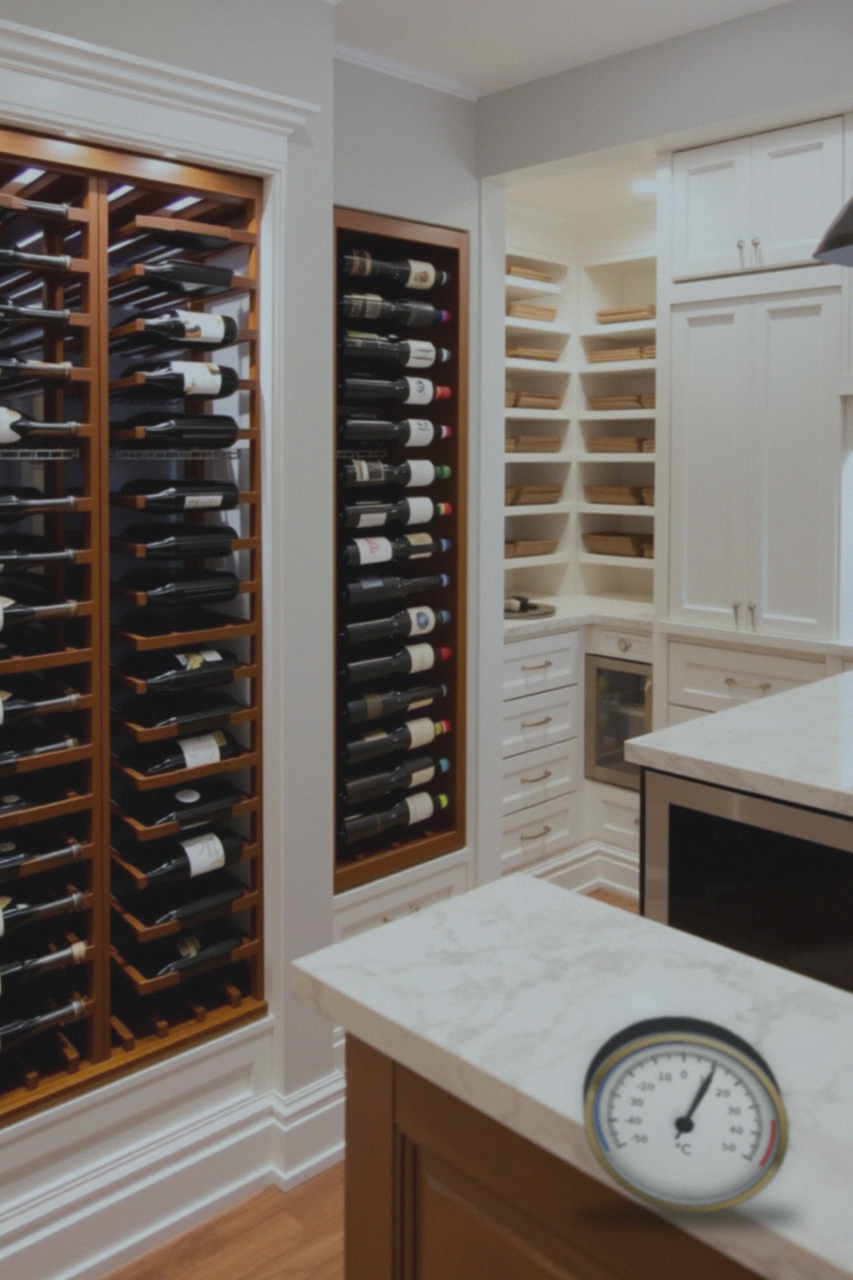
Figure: value=10 unit=°C
